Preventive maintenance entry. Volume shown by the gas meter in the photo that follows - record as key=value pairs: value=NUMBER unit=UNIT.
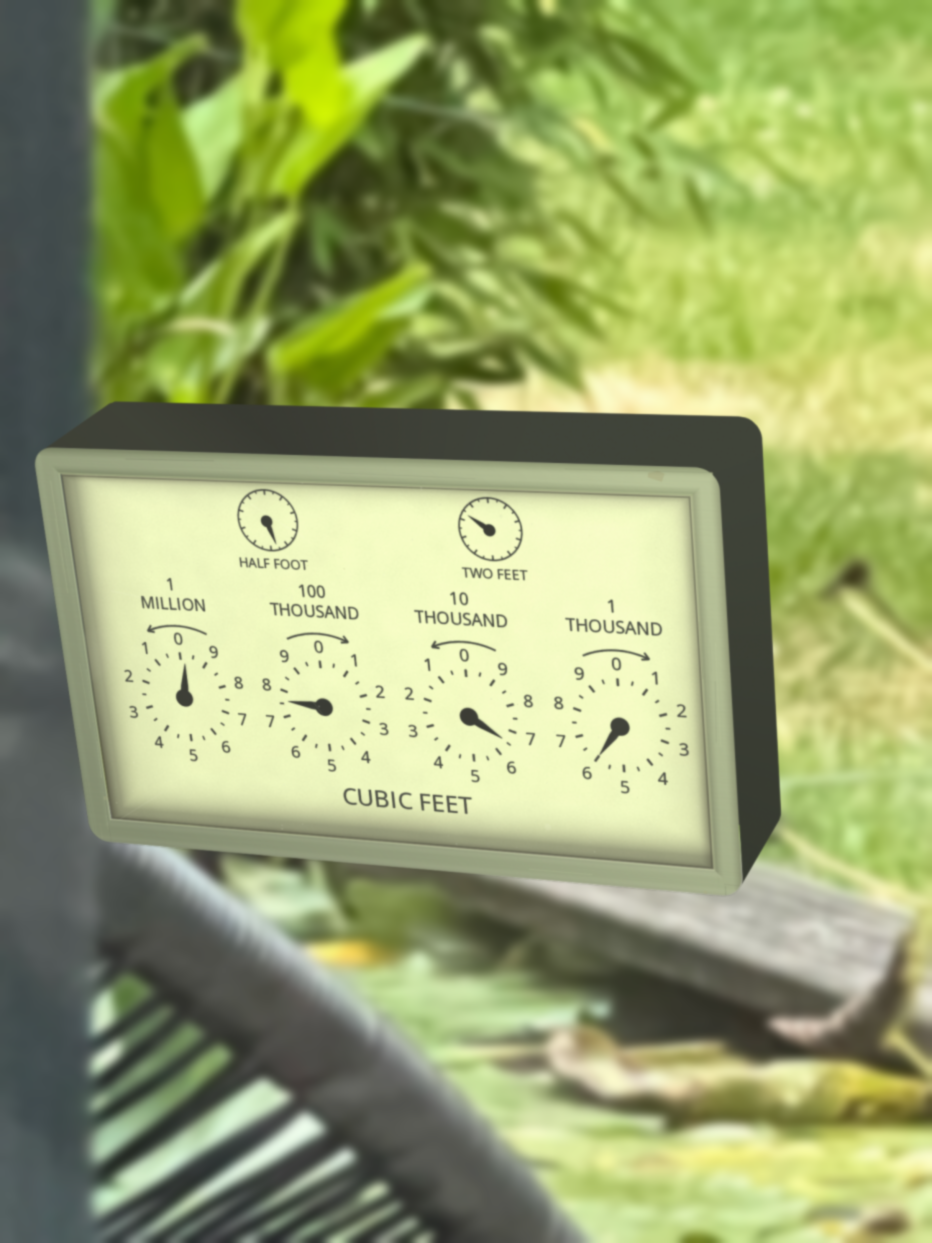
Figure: value=976600 unit=ft³
